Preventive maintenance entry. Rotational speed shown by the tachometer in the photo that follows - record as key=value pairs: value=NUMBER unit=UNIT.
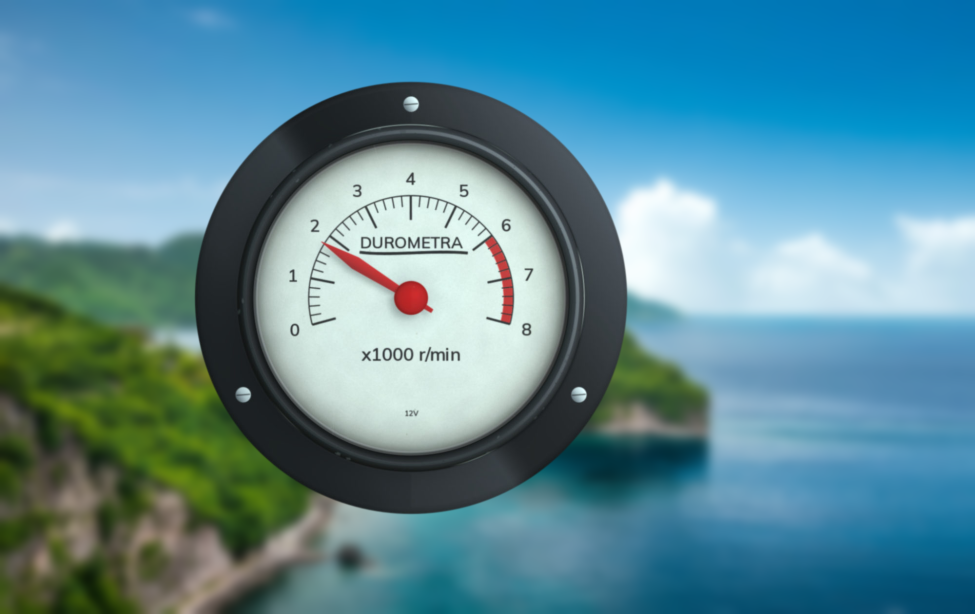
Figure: value=1800 unit=rpm
